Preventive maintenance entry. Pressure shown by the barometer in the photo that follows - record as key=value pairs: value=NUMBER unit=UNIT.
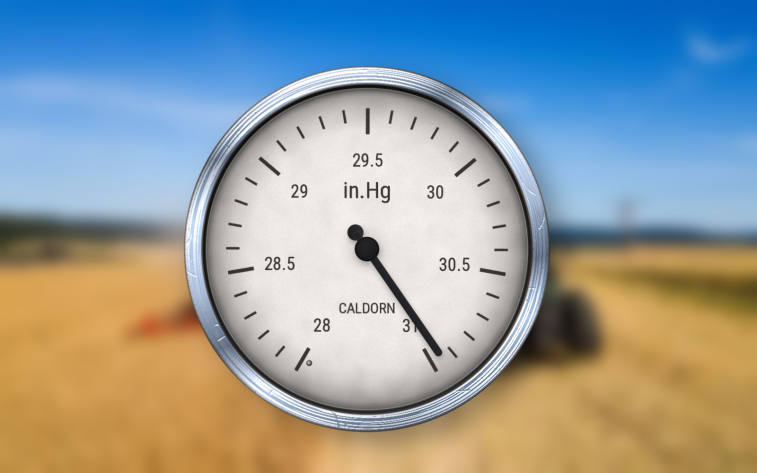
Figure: value=30.95 unit=inHg
